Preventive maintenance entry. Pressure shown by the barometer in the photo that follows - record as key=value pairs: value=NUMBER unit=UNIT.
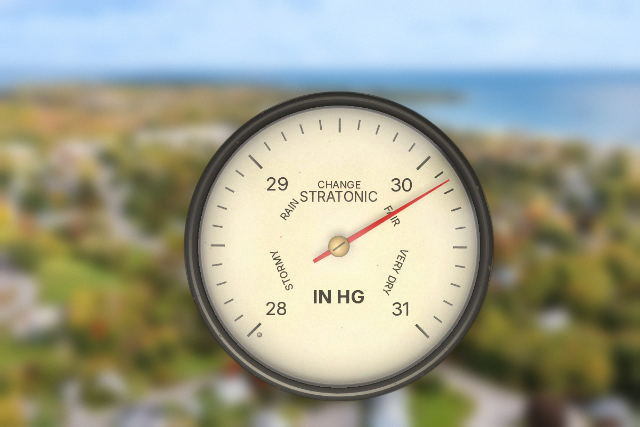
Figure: value=30.15 unit=inHg
